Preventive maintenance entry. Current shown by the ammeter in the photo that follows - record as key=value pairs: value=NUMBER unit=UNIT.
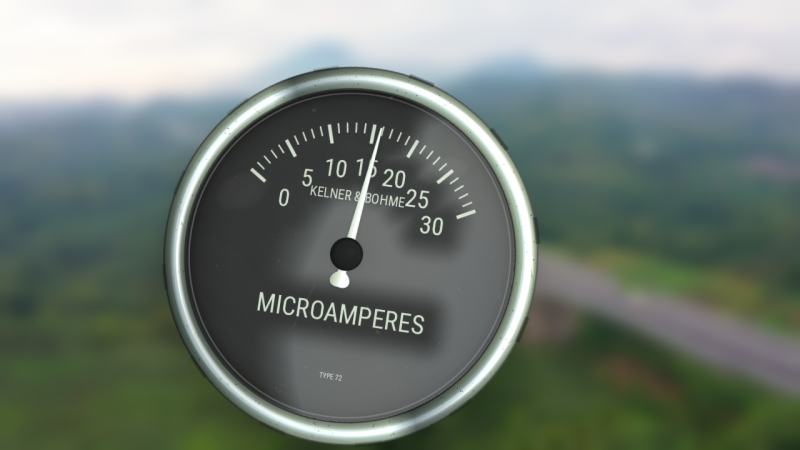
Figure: value=16 unit=µA
